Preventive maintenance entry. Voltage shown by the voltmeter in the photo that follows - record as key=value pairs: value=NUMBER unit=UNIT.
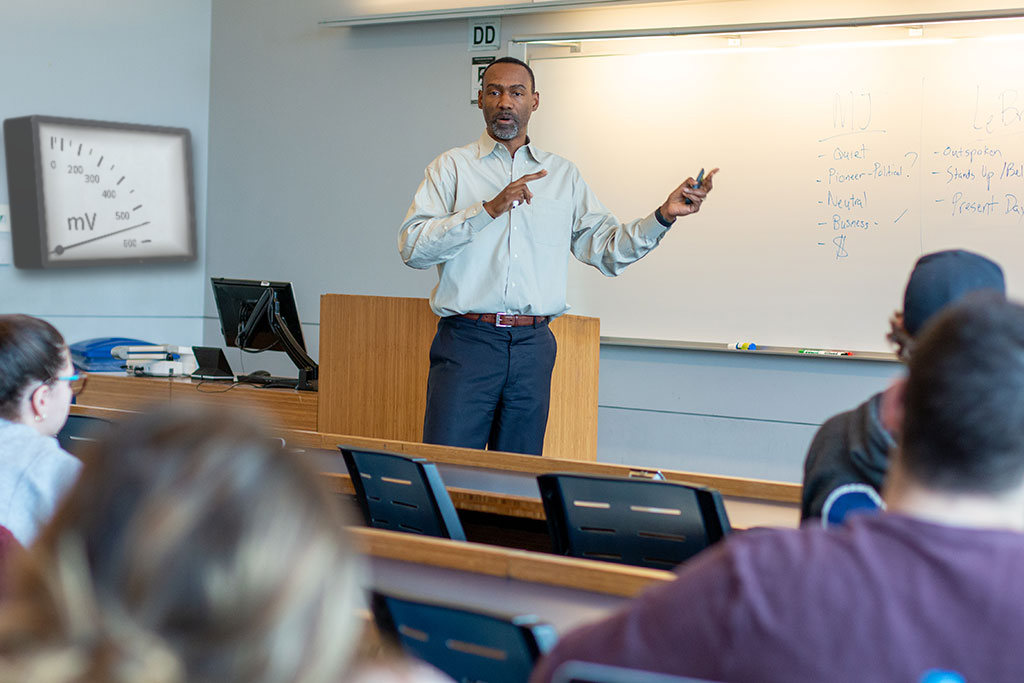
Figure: value=550 unit=mV
